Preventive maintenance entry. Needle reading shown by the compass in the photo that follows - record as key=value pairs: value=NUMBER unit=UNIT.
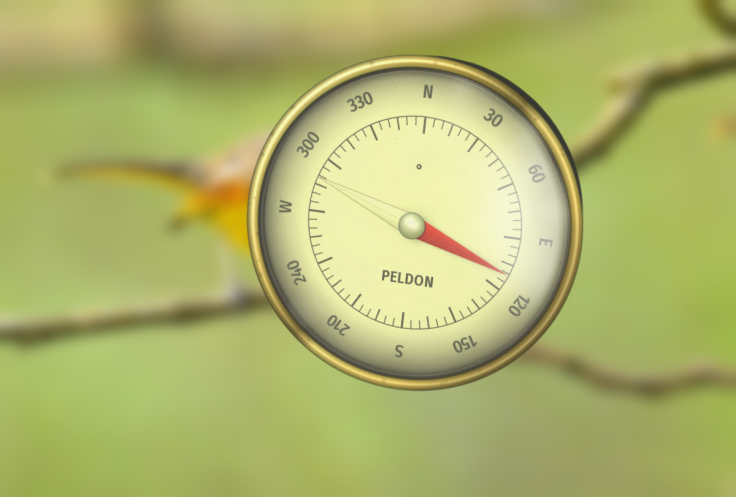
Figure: value=110 unit=°
